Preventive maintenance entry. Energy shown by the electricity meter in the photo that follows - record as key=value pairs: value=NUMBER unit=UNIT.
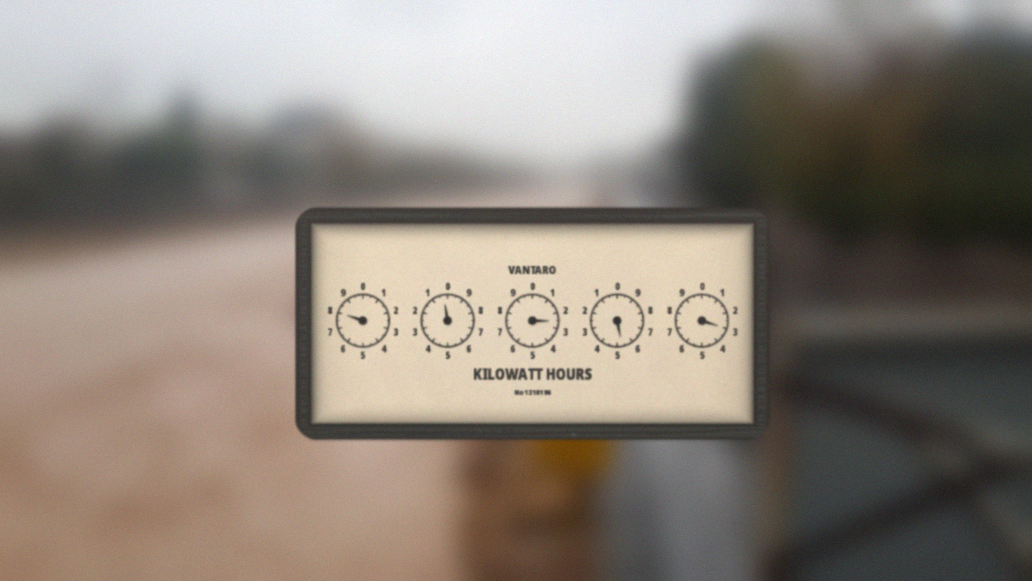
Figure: value=80253 unit=kWh
